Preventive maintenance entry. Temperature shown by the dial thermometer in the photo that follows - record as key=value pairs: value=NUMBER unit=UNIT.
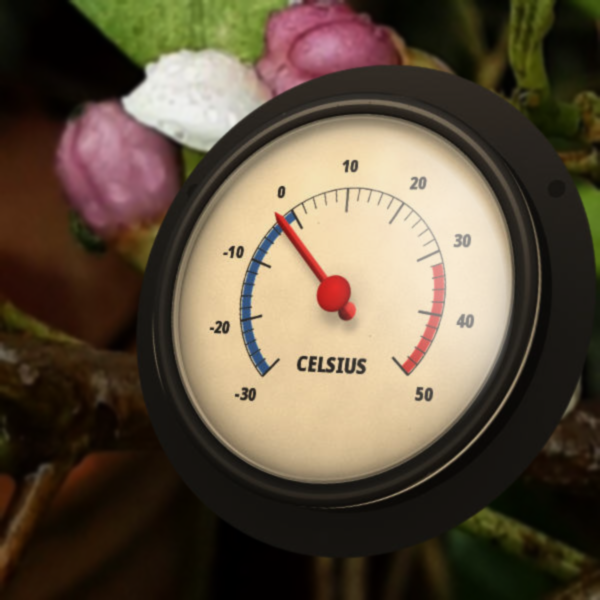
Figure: value=-2 unit=°C
